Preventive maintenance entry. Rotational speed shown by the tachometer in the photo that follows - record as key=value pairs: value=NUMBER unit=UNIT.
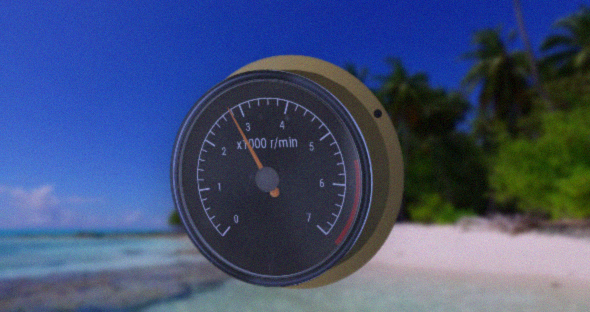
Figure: value=2800 unit=rpm
